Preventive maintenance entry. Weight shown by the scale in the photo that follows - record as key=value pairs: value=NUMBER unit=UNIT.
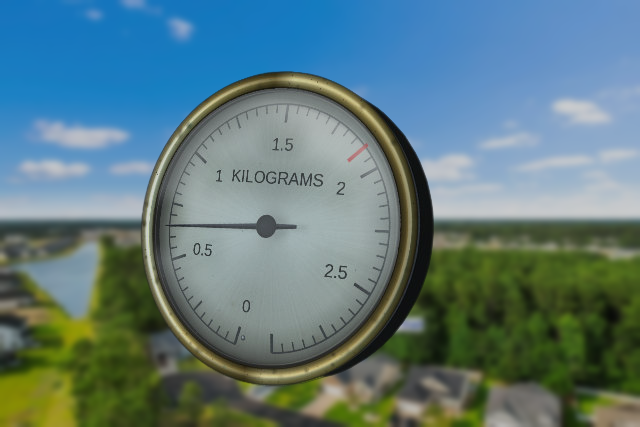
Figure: value=0.65 unit=kg
